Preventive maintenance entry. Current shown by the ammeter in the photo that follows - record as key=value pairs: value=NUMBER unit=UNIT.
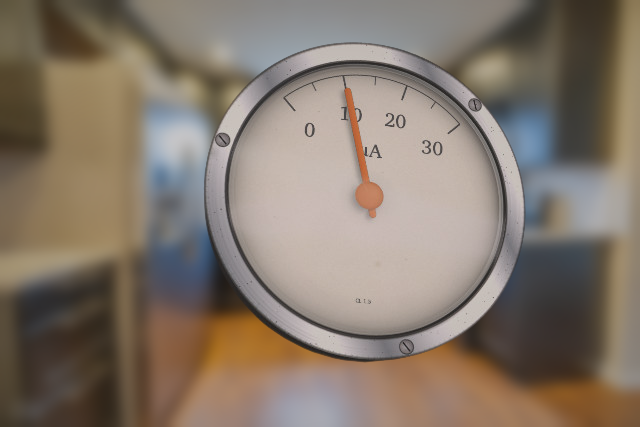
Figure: value=10 unit=µA
